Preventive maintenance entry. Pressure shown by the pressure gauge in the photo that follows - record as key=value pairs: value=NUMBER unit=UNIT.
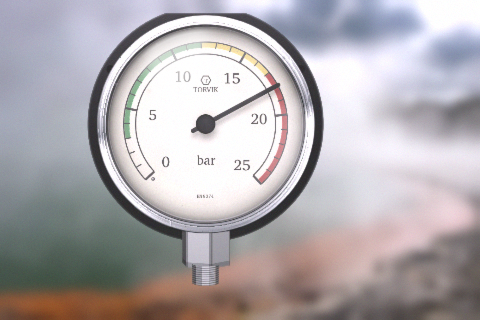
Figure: value=18 unit=bar
